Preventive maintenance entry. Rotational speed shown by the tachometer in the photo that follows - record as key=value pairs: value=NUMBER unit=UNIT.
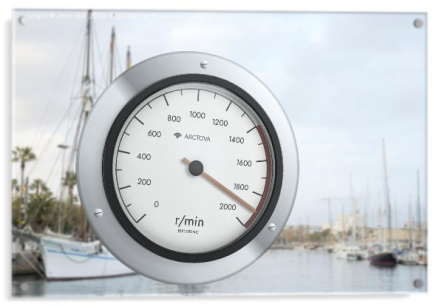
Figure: value=1900 unit=rpm
